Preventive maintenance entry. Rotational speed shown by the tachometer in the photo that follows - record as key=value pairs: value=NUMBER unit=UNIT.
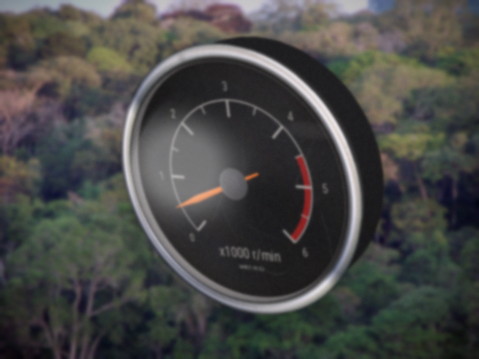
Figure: value=500 unit=rpm
